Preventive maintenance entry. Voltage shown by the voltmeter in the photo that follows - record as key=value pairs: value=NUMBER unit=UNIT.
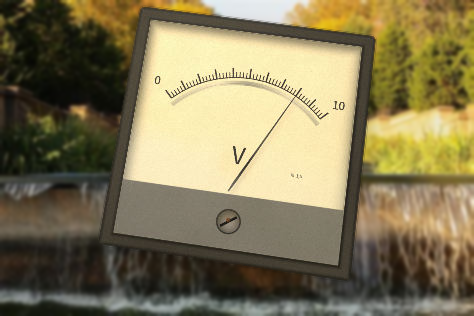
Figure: value=8 unit=V
